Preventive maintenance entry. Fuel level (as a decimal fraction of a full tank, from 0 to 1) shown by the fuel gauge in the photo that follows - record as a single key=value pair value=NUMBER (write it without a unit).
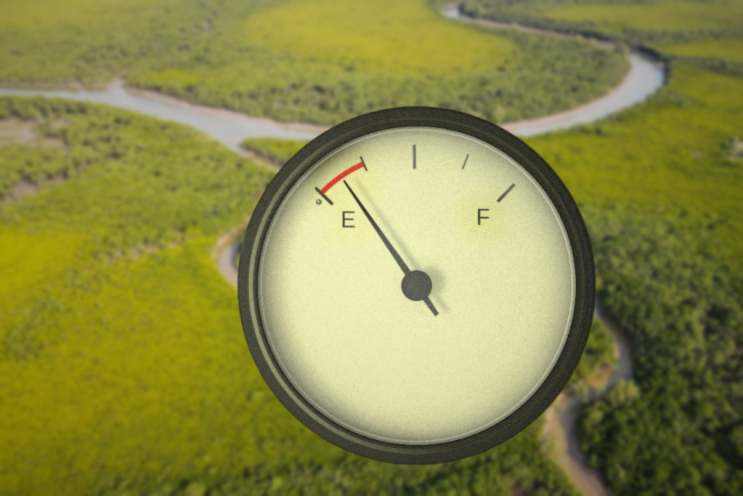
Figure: value=0.125
